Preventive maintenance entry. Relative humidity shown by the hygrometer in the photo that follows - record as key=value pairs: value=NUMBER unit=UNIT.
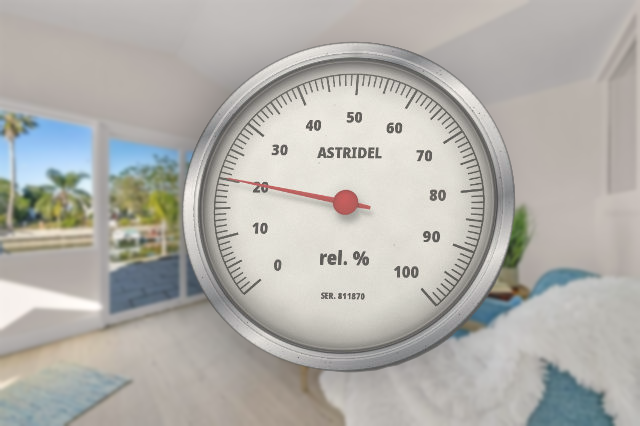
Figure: value=20 unit=%
